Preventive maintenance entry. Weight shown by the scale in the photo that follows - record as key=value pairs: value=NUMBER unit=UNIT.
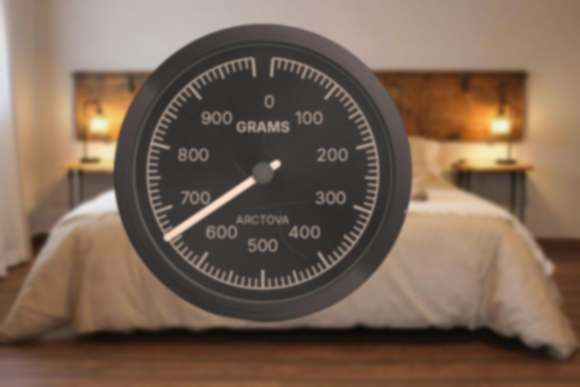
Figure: value=660 unit=g
